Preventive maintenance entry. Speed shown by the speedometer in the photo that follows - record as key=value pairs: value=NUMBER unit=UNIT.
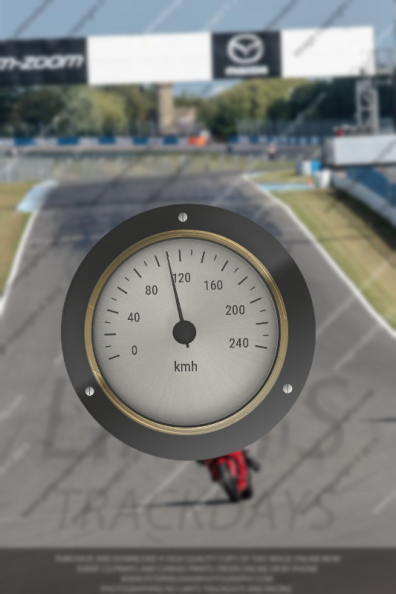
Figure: value=110 unit=km/h
